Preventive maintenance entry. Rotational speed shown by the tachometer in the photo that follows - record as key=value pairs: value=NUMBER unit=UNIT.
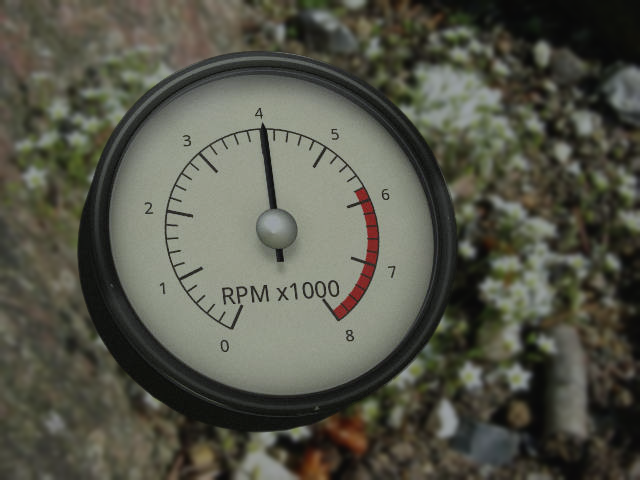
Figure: value=4000 unit=rpm
